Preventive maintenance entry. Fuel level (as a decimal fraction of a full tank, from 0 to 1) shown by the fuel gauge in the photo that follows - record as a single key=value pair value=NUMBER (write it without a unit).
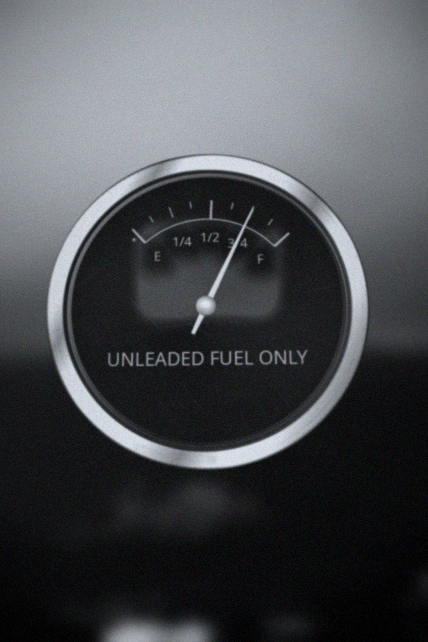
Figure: value=0.75
